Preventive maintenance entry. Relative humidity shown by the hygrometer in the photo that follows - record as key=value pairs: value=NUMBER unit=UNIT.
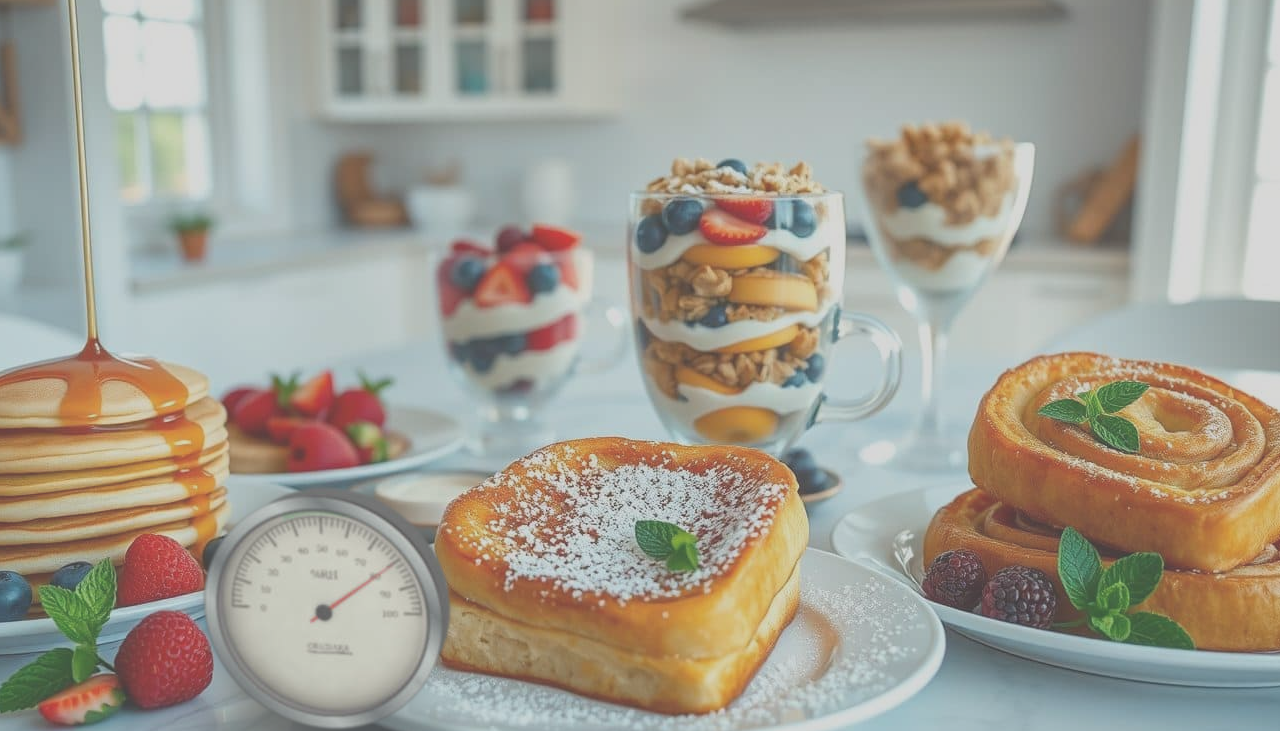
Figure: value=80 unit=%
